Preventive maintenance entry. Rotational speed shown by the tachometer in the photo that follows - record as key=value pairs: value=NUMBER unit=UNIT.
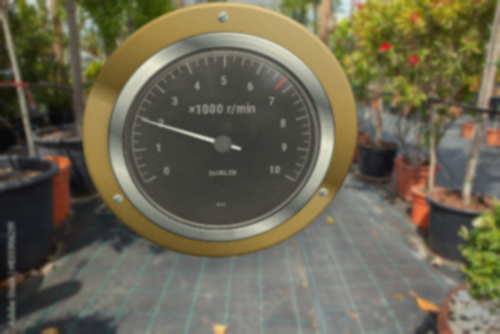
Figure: value=2000 unit=rpm
